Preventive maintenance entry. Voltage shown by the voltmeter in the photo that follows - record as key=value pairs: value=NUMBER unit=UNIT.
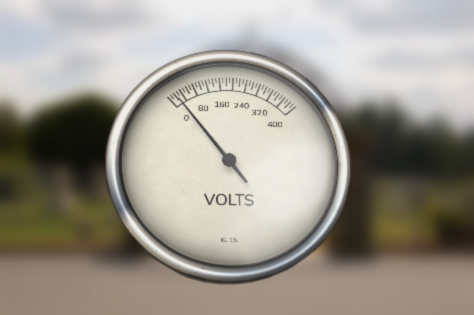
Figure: value=20 unit=V
